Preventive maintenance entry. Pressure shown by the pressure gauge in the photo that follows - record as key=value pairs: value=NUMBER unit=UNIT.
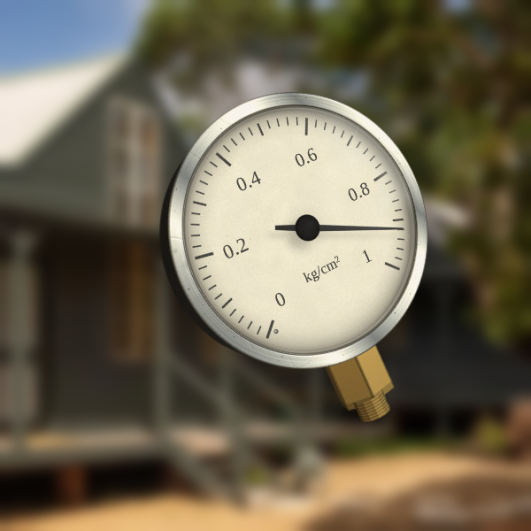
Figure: value=0.92 unit=kg/cm²
